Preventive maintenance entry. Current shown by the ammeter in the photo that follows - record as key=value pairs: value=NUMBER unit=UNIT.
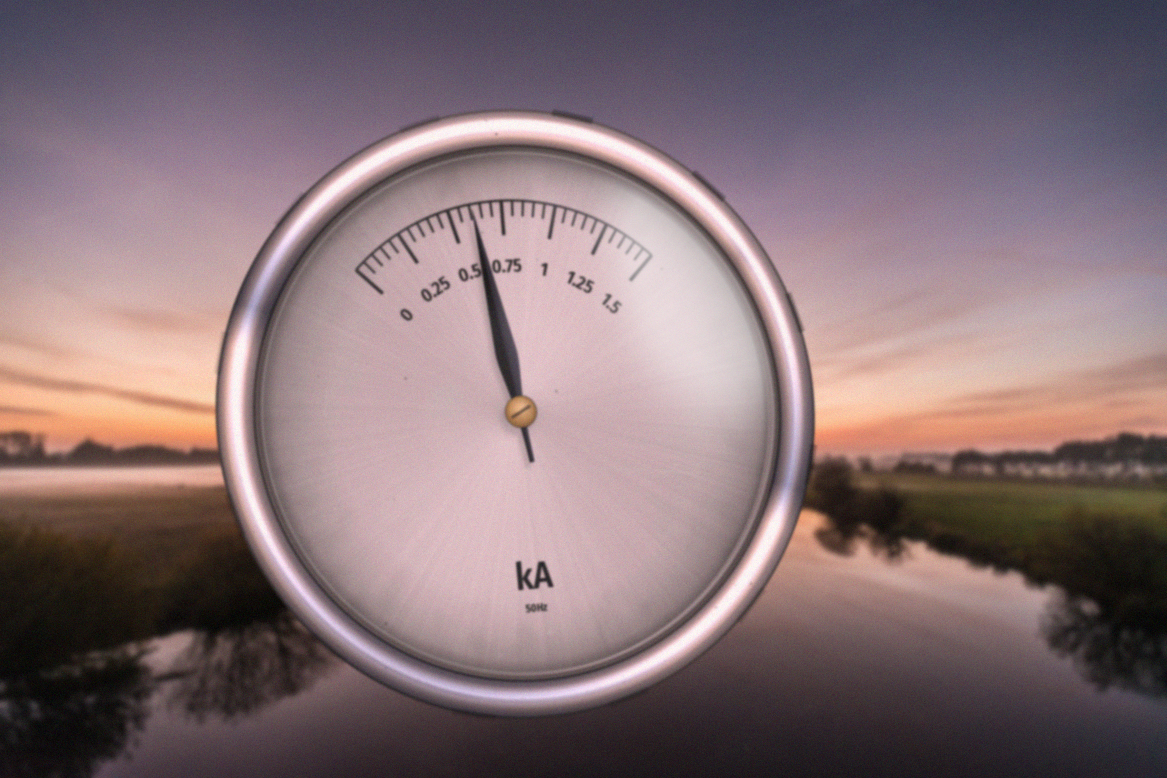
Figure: value=0.6 unit=kA
